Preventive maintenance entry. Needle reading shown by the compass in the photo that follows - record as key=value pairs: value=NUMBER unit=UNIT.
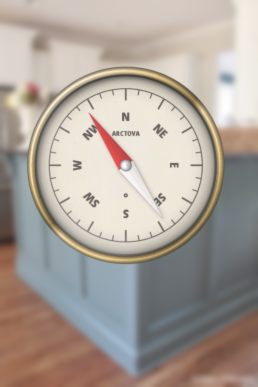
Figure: value=325 unit=°
